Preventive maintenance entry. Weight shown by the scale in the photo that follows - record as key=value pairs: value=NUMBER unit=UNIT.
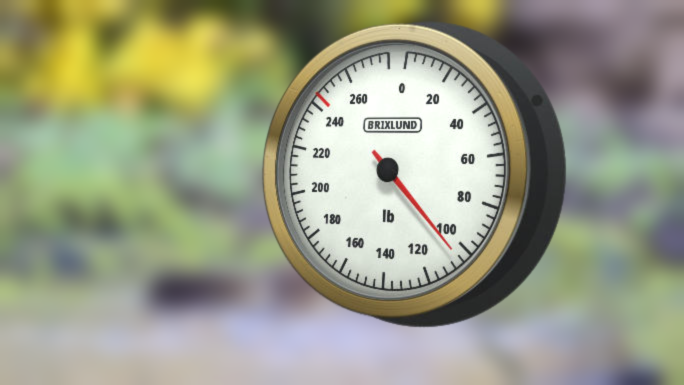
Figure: value=104 unit=lb
